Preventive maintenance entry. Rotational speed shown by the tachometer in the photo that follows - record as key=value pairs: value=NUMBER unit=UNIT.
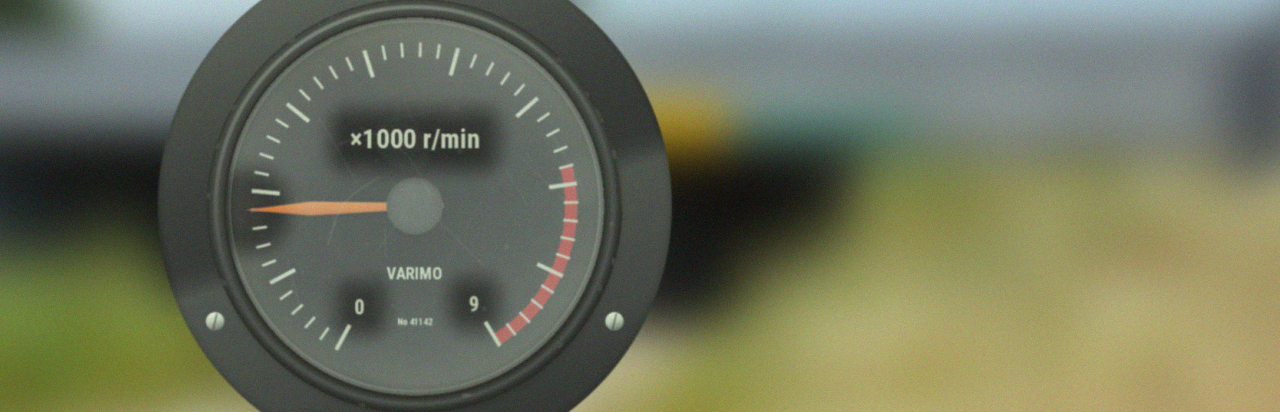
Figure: value=1800 unit=rpm
